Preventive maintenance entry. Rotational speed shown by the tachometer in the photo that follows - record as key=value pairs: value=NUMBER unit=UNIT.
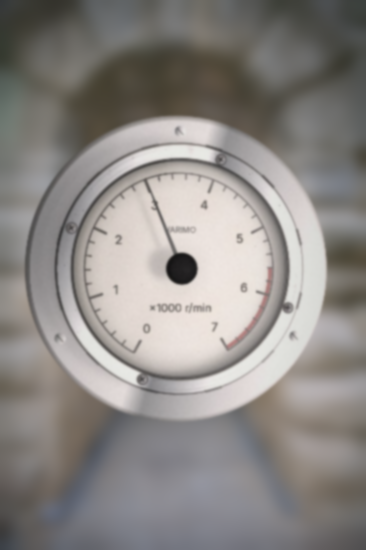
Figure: value=3000 unit=rpm
